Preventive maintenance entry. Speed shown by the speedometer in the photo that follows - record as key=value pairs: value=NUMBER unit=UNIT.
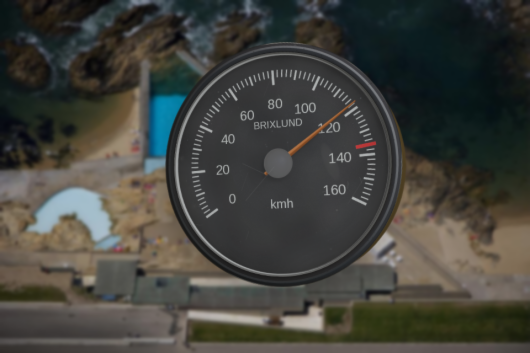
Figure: value=118 unit=km/h
